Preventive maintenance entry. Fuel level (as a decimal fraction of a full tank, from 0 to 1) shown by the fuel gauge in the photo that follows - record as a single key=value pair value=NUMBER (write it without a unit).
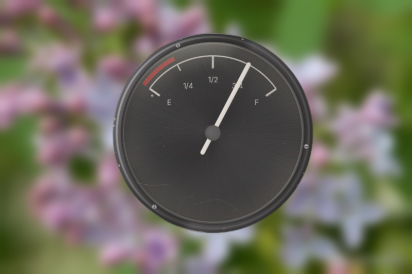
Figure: value=0.75
